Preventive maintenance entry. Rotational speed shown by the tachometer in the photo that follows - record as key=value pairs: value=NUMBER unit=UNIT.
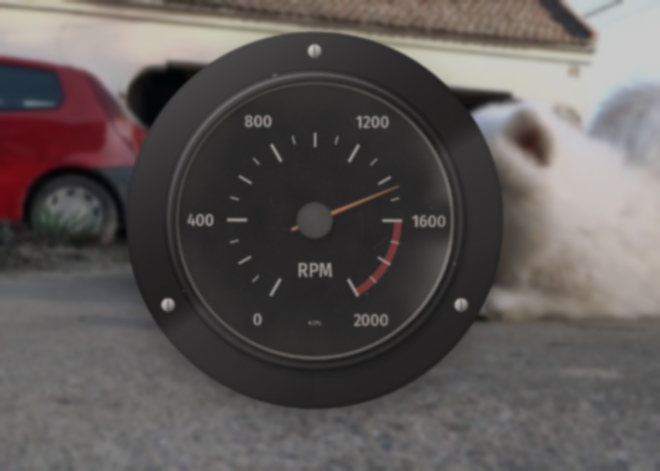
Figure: value=1450 unit=rpm
